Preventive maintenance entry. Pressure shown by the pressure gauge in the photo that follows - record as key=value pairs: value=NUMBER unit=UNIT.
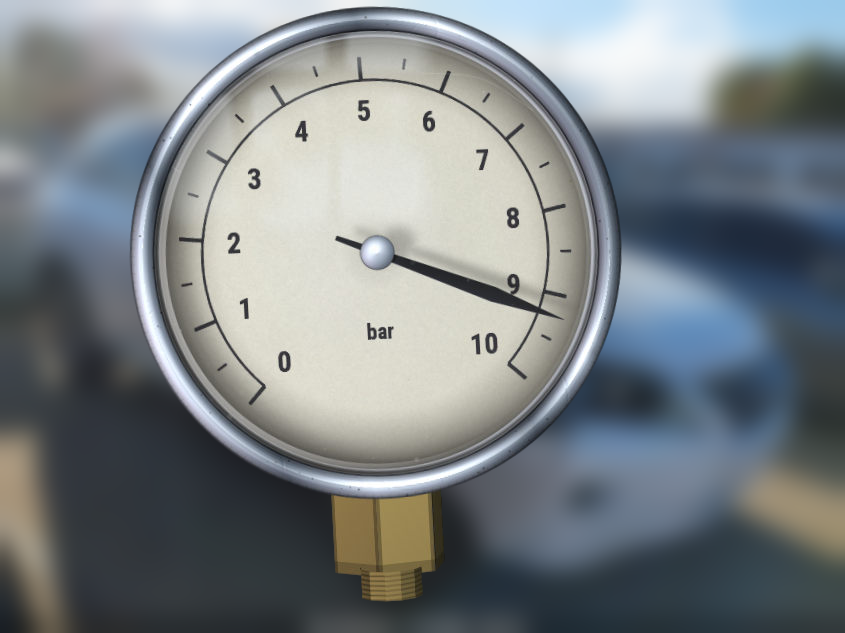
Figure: value=9.25 unit=bar
